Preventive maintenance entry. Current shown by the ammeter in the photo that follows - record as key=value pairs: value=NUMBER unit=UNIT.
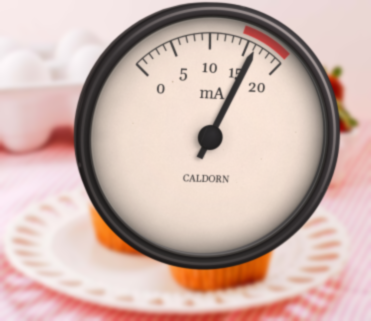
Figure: value=16 unit=mA
